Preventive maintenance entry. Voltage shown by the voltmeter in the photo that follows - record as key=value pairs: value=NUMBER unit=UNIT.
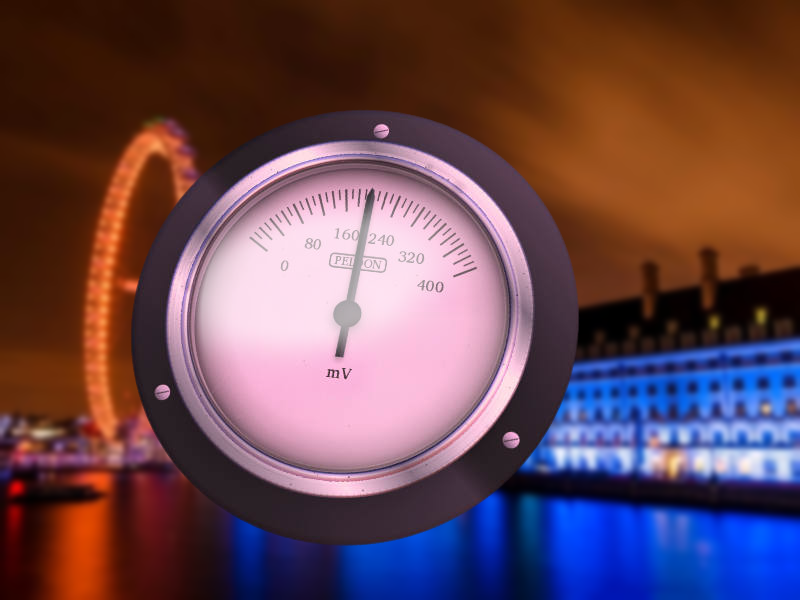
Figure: value=200 unit=mV
